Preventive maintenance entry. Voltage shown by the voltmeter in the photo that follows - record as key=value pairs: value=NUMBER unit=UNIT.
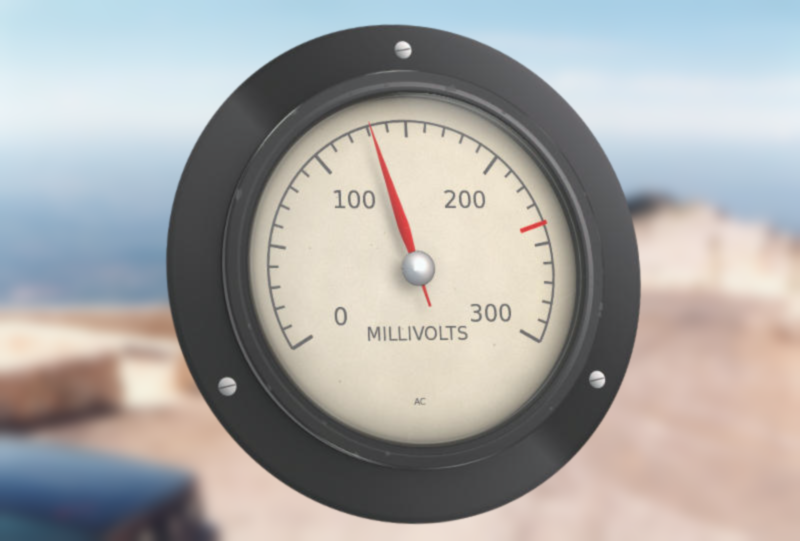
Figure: value=130 unit=mV
